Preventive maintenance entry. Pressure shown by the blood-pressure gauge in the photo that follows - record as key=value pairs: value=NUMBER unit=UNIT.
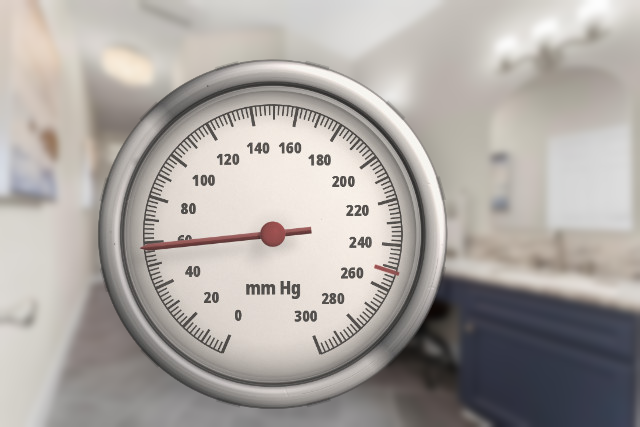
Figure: value=58 unit=mmHg
